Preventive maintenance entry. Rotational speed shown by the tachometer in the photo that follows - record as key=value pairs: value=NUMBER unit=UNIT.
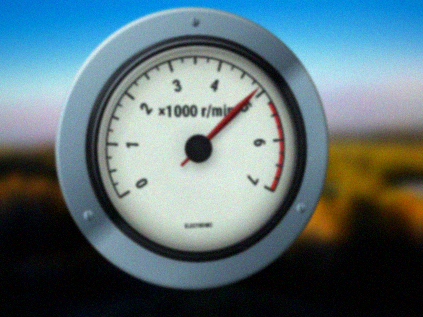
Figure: value=4875 unit=rpm
